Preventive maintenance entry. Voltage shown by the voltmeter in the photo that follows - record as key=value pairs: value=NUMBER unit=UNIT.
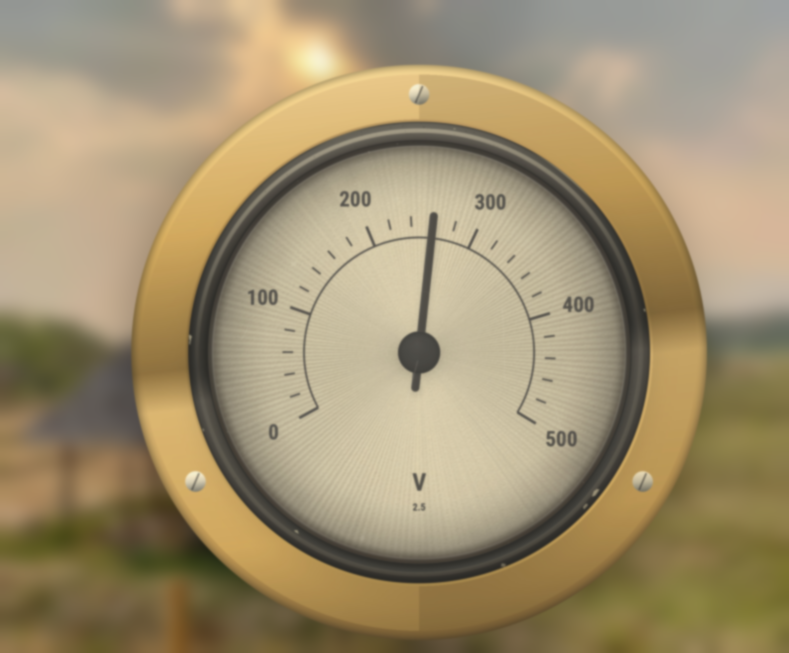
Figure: value=260 unit=V
